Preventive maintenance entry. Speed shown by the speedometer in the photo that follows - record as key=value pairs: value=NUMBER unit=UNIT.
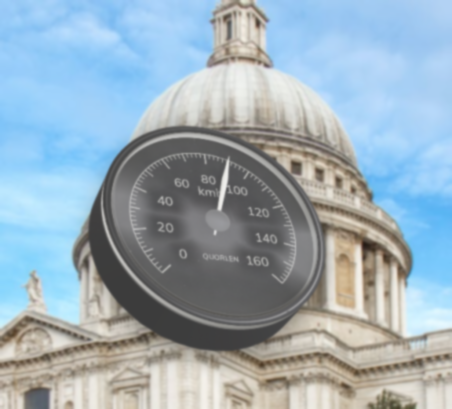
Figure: value=90 unit=km/h
